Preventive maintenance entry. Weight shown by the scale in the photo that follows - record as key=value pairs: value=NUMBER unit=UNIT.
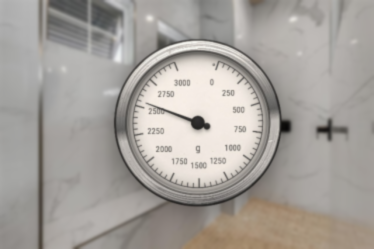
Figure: value=2550 unit=g
